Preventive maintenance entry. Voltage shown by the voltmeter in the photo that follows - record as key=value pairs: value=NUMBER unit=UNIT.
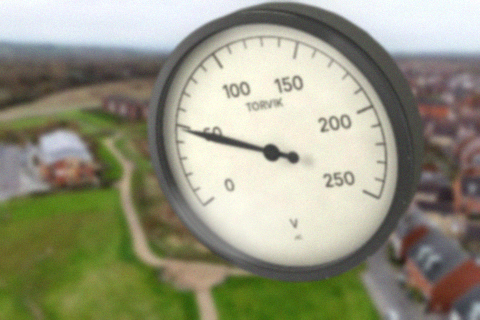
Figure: value=50 unit=V
